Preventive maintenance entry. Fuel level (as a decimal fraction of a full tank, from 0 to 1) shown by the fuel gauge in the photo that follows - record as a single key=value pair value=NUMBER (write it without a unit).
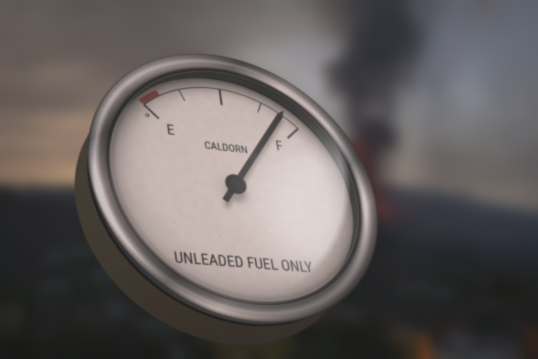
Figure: value=0.875
